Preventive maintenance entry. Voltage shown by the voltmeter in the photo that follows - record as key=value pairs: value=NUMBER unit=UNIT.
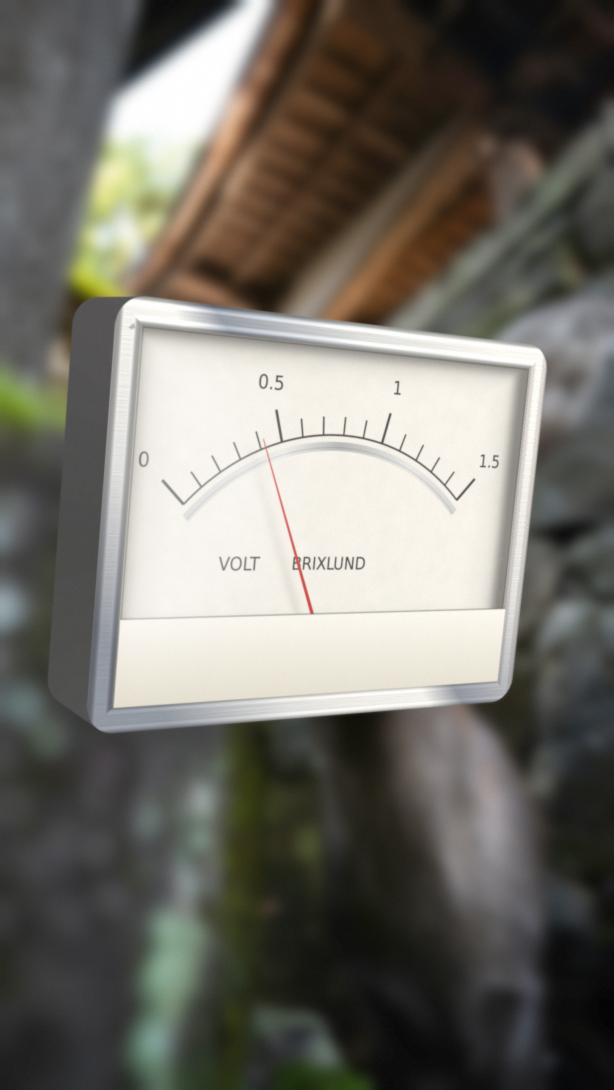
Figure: value=0.4 unit=V
